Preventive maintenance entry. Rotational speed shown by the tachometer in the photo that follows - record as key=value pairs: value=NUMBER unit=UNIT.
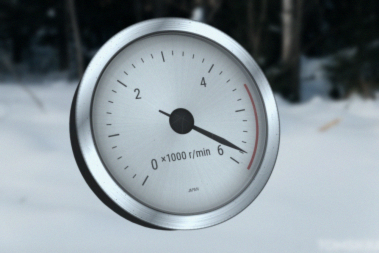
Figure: value=5800 unit=rpm
